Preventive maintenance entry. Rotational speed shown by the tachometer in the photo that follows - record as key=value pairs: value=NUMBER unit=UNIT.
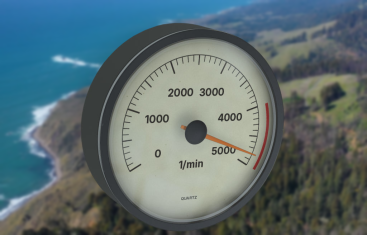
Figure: value=4800 unit=rpm
